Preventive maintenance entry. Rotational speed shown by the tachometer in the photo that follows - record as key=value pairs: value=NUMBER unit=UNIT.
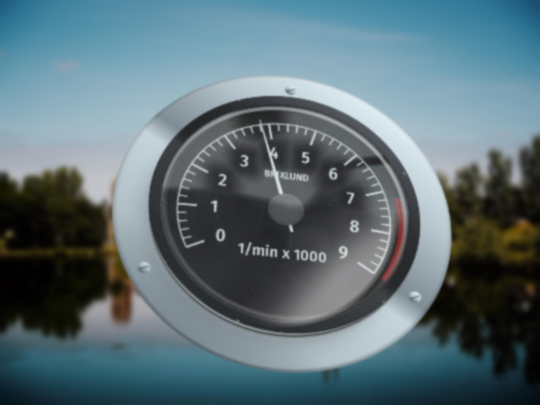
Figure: value=3800 unit=rpm
